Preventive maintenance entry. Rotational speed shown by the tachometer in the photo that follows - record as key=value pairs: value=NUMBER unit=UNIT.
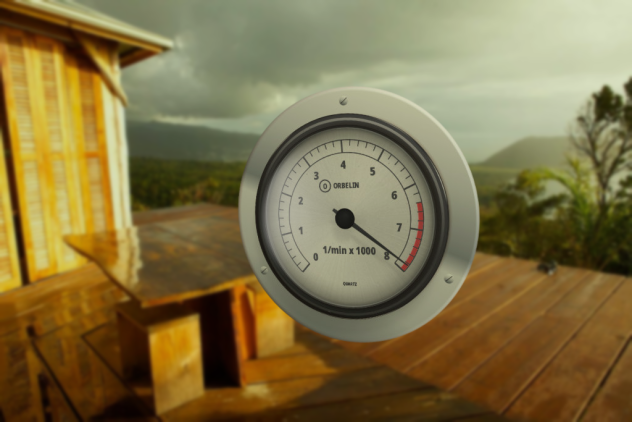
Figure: value=7800 unit=rpm
